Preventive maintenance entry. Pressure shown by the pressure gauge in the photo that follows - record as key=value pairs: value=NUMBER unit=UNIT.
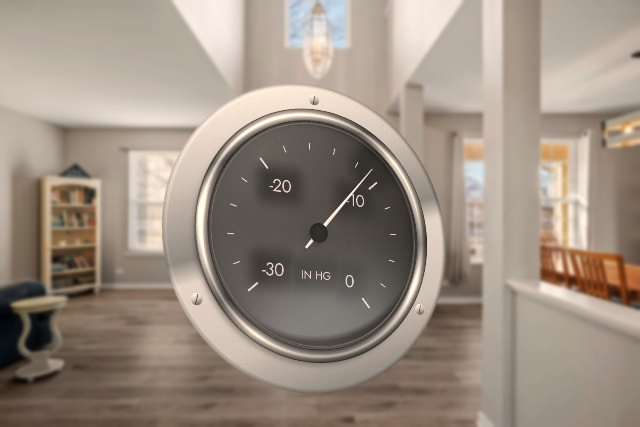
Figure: value=-11 unit=inHg
